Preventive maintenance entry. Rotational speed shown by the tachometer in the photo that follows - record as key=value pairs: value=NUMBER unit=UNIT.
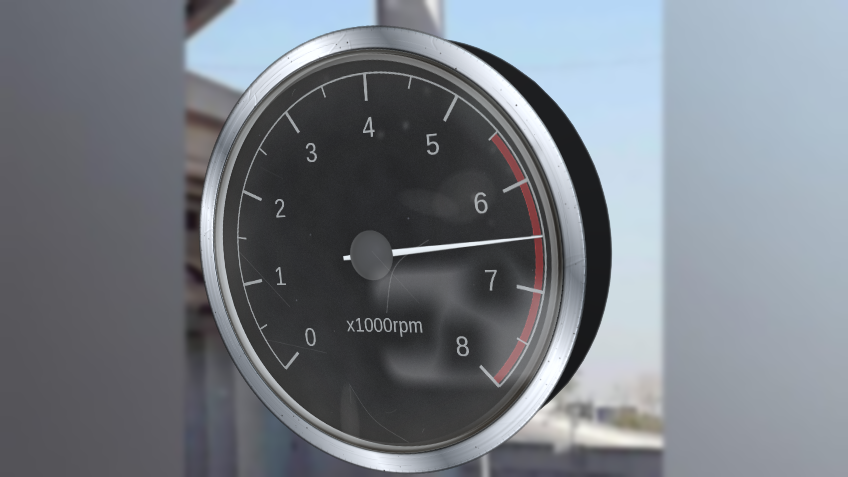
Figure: value=6500 unit=rpm
